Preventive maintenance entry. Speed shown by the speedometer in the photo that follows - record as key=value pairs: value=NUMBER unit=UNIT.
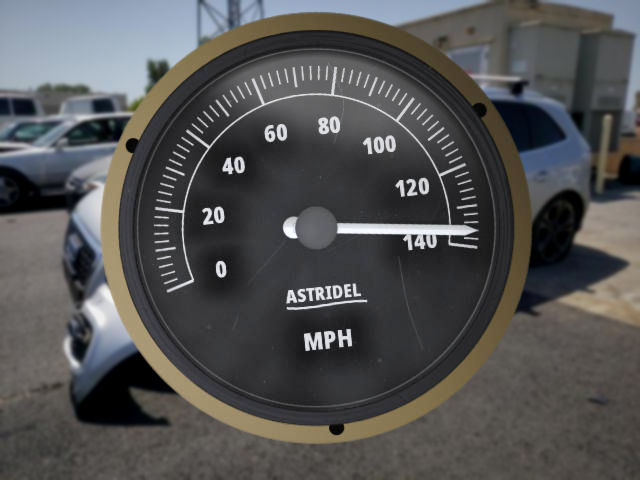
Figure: value=136 unit=mph
